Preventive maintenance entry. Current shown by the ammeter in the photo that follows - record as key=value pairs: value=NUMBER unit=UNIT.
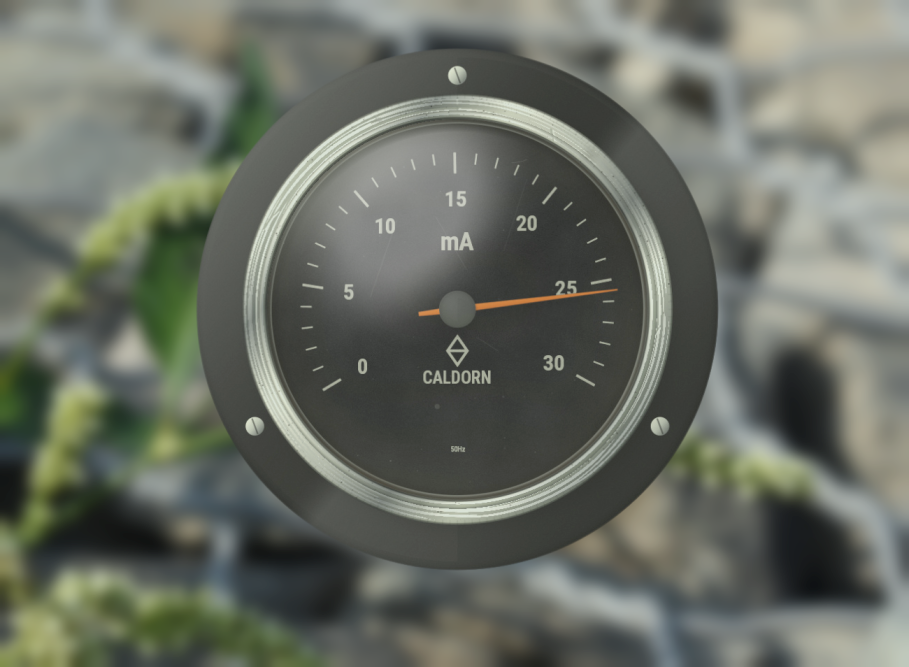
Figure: value=25.5 unit=mA
